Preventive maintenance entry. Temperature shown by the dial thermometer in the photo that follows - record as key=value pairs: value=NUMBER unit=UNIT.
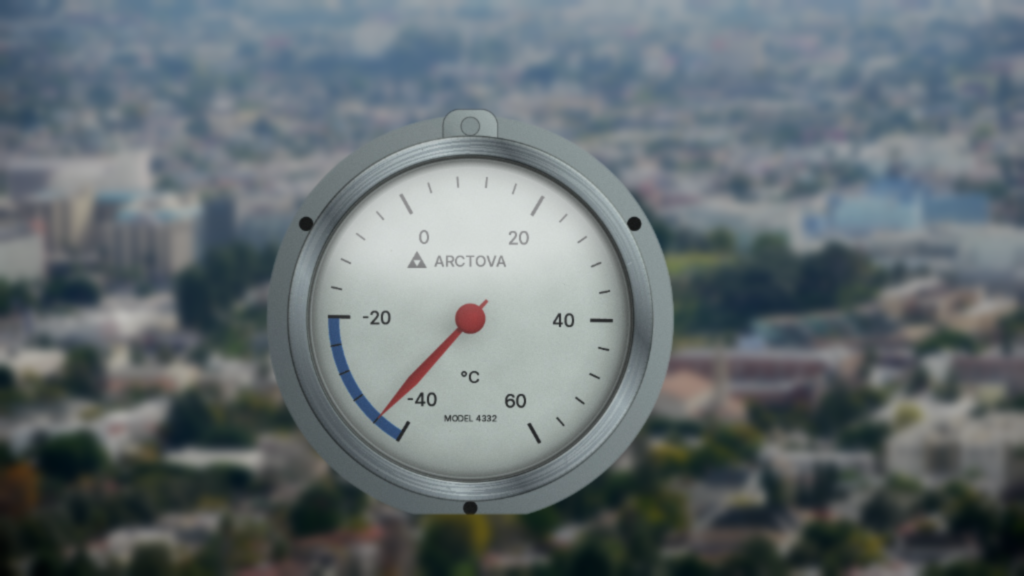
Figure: value=-36 unit=°C
